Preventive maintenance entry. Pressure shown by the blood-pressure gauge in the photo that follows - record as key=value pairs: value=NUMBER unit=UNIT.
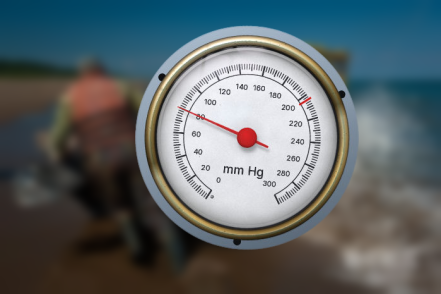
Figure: value=80 unit=mmHg
